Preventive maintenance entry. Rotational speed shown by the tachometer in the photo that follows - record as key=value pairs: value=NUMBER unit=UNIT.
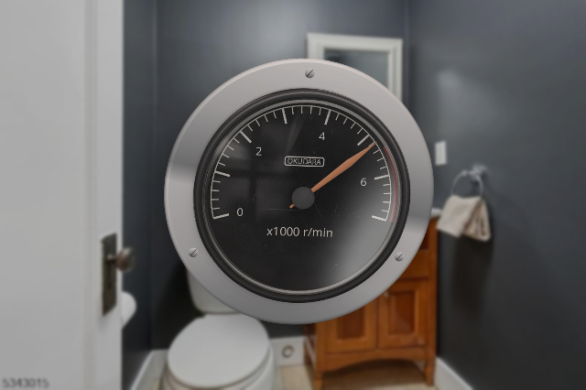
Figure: value=5200 unit=rpm
